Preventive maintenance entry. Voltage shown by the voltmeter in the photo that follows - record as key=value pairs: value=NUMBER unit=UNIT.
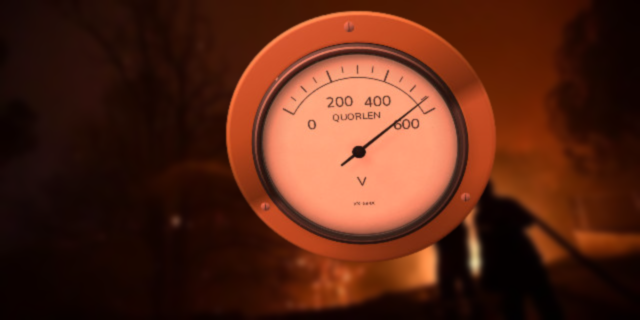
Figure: value=550 unit=V
